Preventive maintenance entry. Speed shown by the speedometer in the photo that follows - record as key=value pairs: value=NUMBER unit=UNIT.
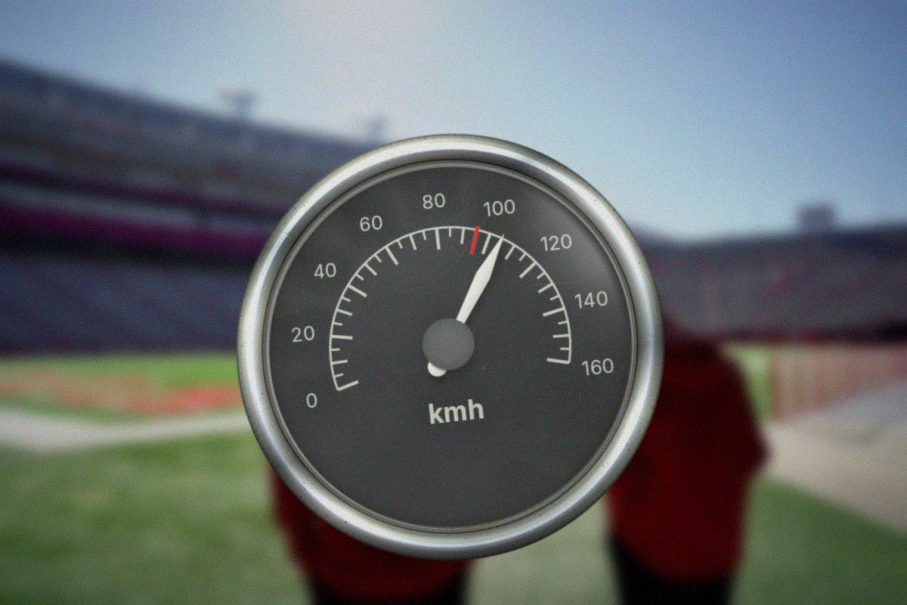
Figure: value=105 unit=km/h
